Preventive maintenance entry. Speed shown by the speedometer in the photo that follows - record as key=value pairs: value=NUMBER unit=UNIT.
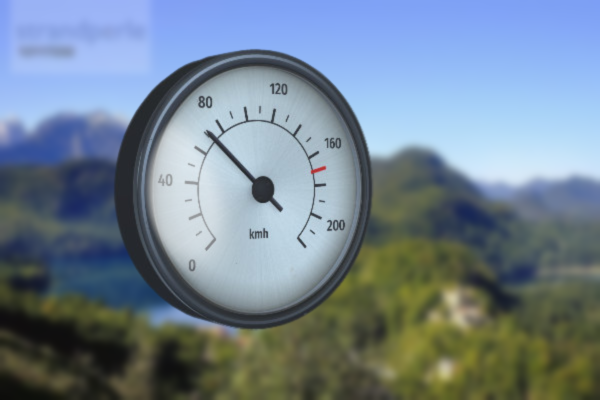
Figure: value=70 unit=km/h
